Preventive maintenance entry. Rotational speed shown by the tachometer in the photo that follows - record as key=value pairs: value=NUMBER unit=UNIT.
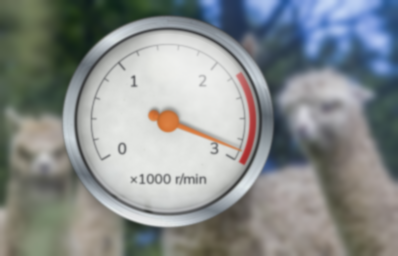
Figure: value=2900 unit=rpm
